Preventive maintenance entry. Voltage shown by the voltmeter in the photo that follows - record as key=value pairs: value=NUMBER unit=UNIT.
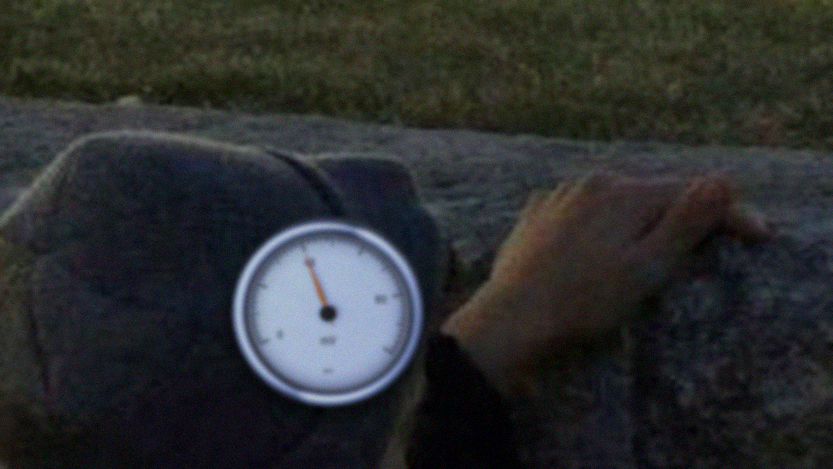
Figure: value=40 unit=mV
